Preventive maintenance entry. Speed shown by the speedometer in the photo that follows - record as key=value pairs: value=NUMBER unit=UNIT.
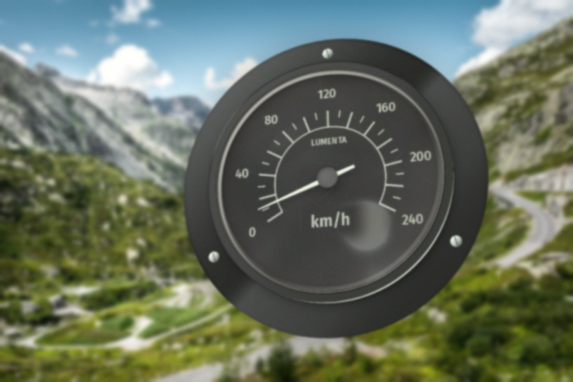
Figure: value=10 unit=km/h
